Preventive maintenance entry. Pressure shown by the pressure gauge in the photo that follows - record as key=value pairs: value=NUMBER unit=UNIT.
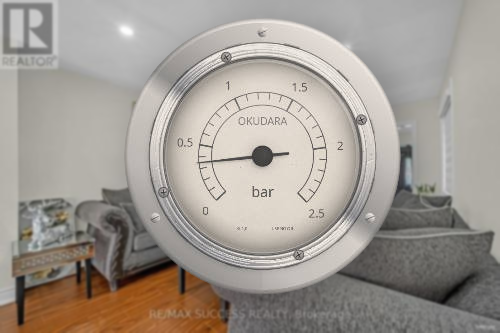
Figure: value=0.35 unit=bar
